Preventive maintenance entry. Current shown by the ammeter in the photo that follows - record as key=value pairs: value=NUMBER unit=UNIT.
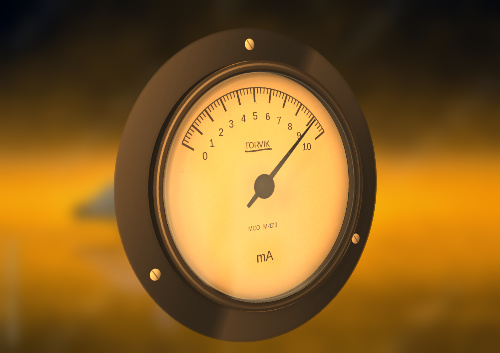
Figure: value=9 unit=mA
